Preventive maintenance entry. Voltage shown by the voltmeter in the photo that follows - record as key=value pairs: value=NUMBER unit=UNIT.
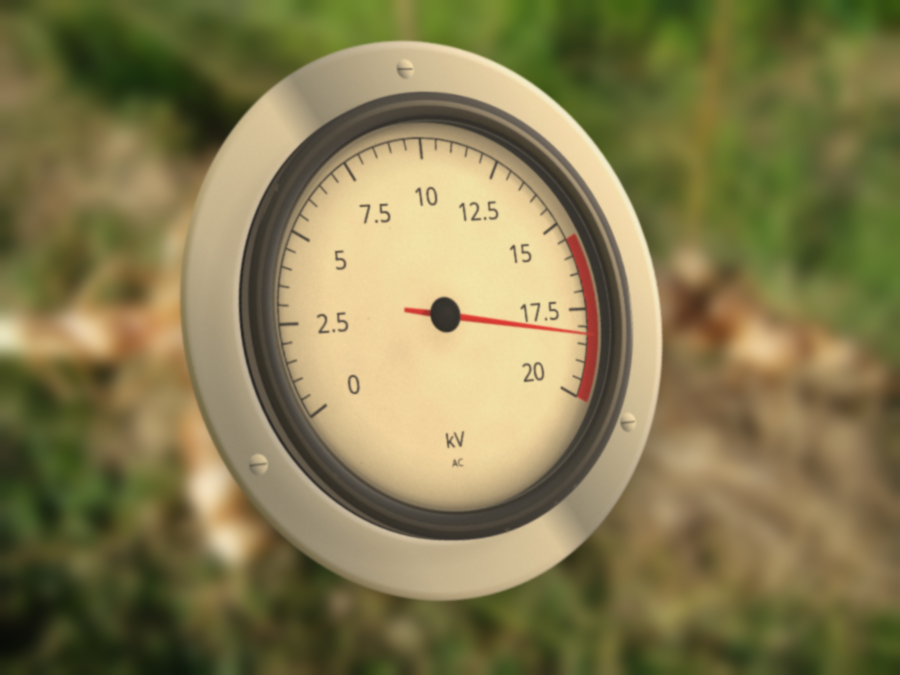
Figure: value=18.25 unit=kV
